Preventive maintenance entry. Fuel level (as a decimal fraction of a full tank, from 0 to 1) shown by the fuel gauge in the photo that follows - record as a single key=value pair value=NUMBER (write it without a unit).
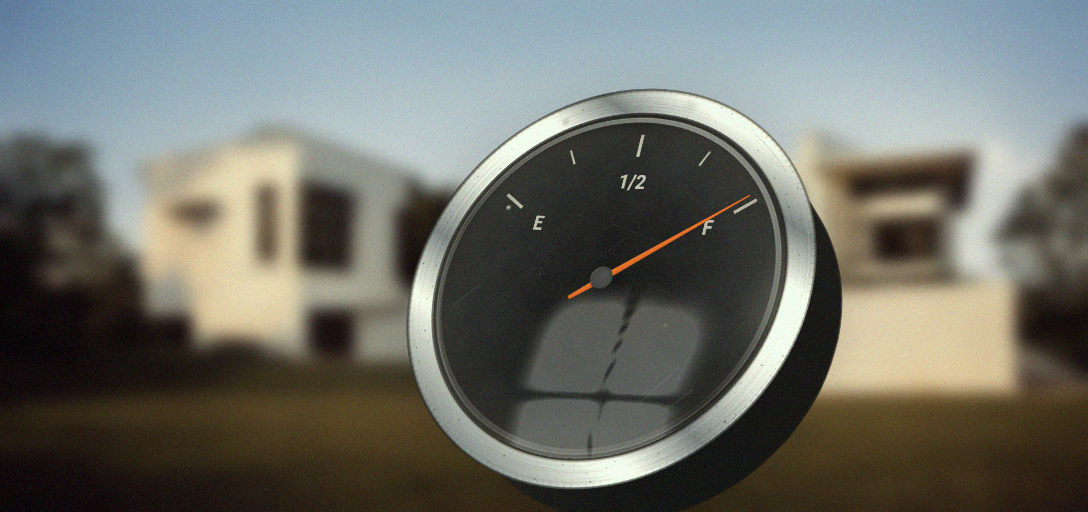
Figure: value=1
